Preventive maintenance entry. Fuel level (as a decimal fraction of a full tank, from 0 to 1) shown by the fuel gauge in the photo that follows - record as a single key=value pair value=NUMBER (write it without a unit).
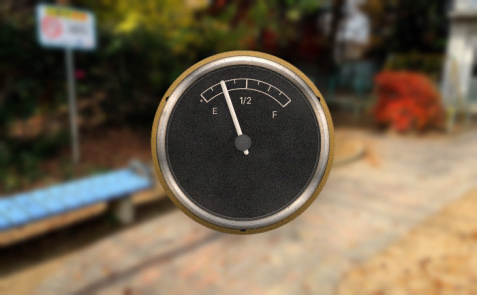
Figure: value=0.25
